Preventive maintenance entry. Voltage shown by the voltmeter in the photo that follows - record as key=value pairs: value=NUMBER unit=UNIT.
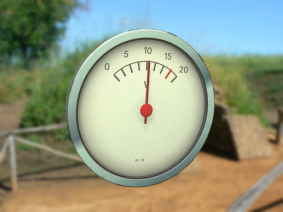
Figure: value=10 unit=V
